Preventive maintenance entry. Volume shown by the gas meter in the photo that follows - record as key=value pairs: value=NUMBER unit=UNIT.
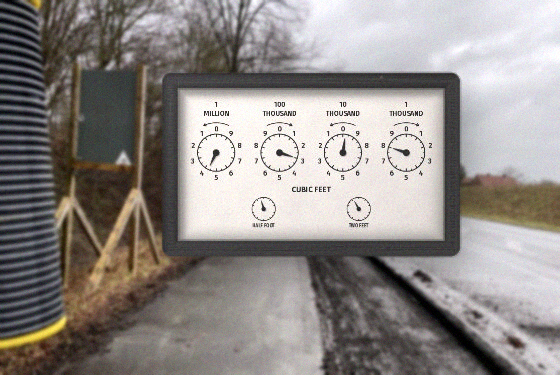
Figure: value=429800 unit=ft³
